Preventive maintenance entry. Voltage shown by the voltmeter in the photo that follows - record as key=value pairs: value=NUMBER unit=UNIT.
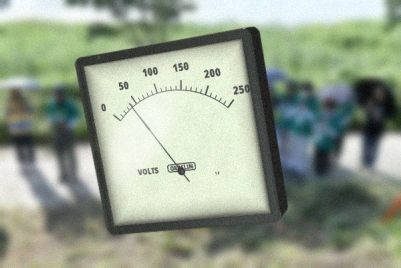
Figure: value=40 unit=V
